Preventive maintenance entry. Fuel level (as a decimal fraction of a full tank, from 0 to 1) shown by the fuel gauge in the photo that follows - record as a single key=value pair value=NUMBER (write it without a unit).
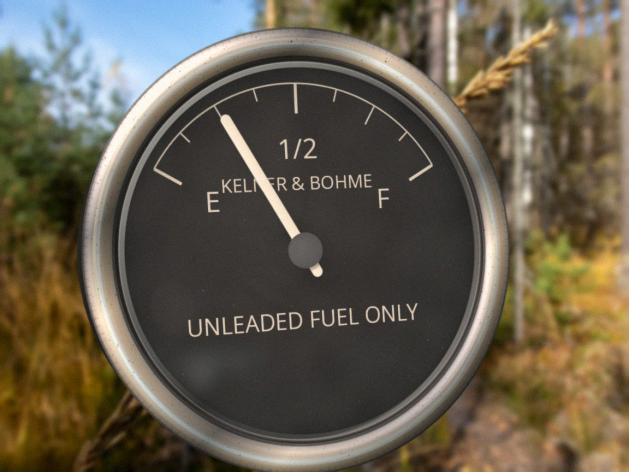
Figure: value=0.25
